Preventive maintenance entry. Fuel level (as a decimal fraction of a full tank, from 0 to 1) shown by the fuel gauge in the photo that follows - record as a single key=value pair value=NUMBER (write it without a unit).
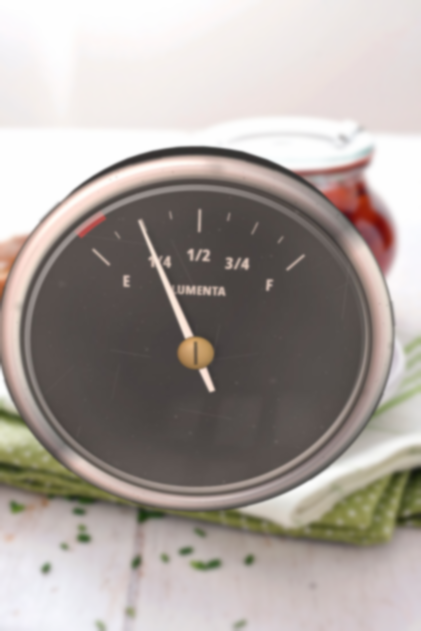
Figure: value=0.25
